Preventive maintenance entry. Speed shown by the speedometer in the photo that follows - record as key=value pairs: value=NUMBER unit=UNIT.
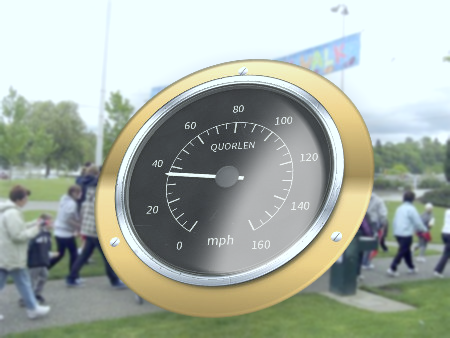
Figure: value=35 unit=mph
